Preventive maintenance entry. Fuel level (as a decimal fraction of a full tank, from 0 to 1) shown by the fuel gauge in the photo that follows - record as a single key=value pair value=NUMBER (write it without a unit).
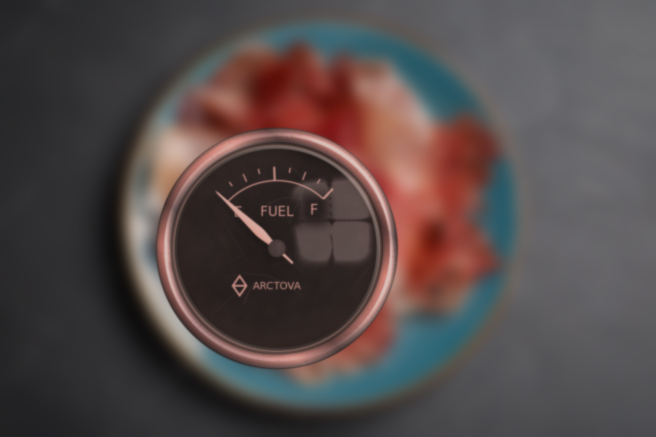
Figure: value=0
